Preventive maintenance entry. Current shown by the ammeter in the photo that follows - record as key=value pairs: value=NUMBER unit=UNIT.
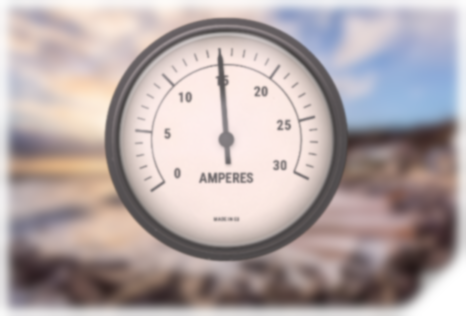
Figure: value=15 unit=A
